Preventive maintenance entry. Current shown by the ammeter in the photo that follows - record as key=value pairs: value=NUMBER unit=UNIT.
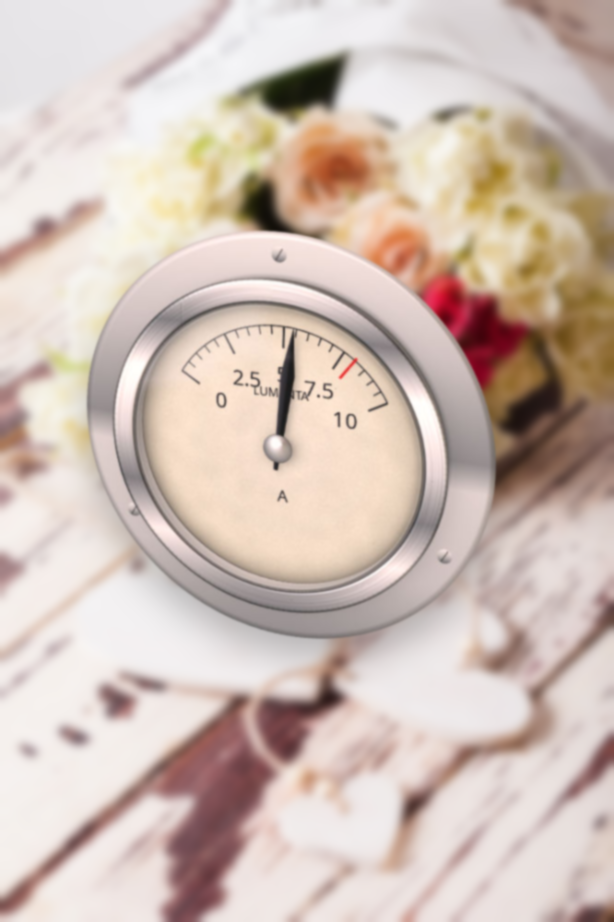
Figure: value=5.5 unit=A
